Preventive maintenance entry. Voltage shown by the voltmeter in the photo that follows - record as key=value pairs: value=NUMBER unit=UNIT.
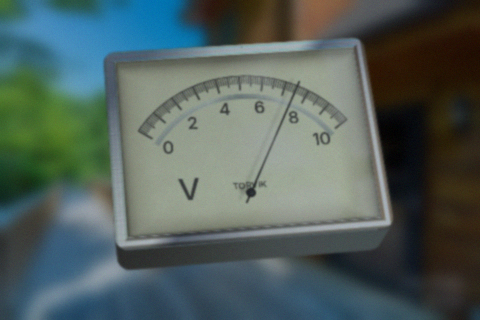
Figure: value=7.5 unit=V
